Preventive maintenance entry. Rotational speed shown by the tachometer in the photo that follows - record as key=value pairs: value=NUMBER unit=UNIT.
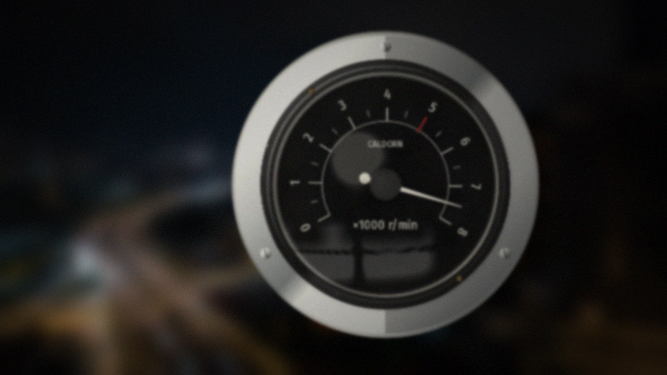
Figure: value=7500 unit=rpm
